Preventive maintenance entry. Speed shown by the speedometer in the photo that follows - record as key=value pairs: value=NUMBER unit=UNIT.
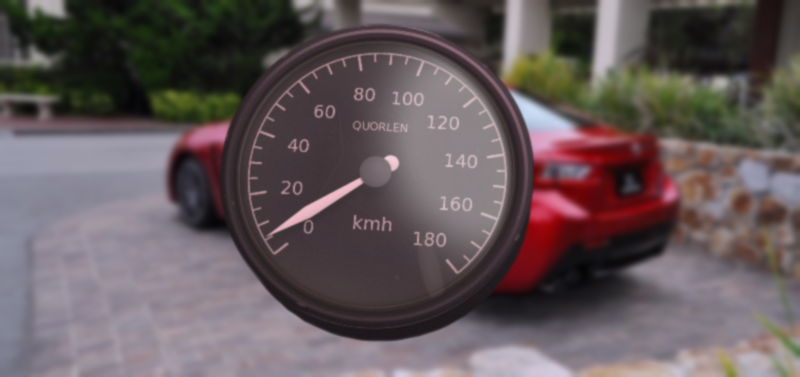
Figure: value=5 unit=km/h
